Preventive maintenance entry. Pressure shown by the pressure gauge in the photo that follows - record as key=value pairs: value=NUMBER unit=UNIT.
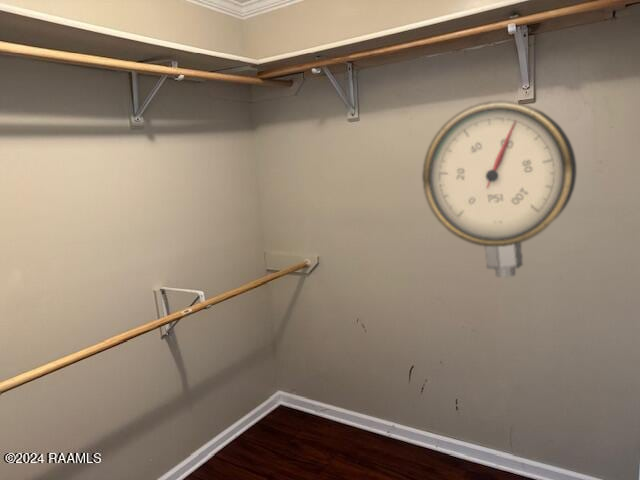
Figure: value=60 unit=psi
